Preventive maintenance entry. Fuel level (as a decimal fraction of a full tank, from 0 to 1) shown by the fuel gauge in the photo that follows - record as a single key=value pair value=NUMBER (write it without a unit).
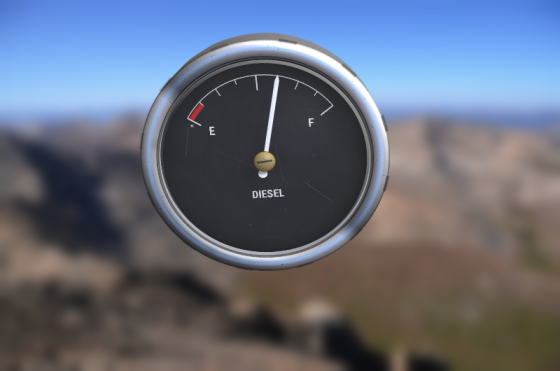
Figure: value=0.625
